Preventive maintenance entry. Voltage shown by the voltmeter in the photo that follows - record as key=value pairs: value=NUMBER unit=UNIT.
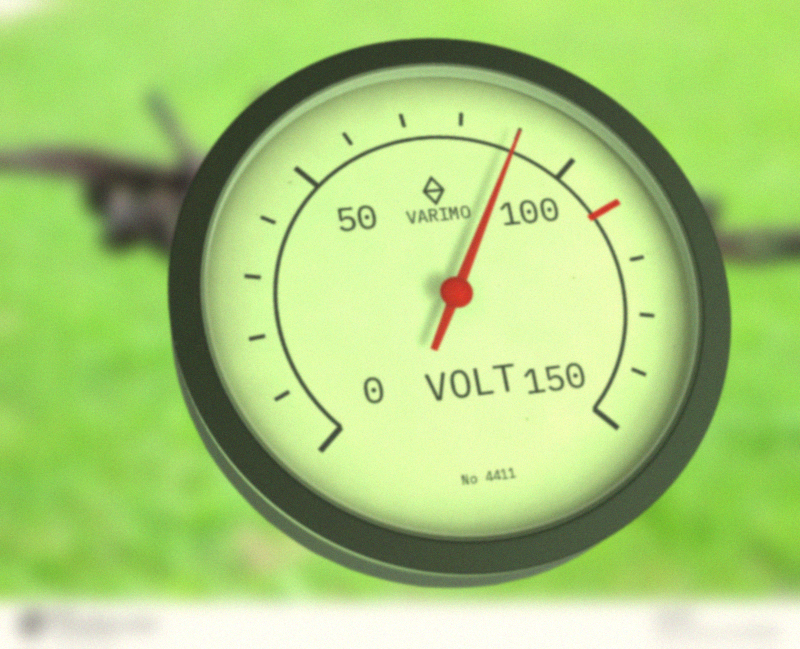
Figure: value=90 unit=V
